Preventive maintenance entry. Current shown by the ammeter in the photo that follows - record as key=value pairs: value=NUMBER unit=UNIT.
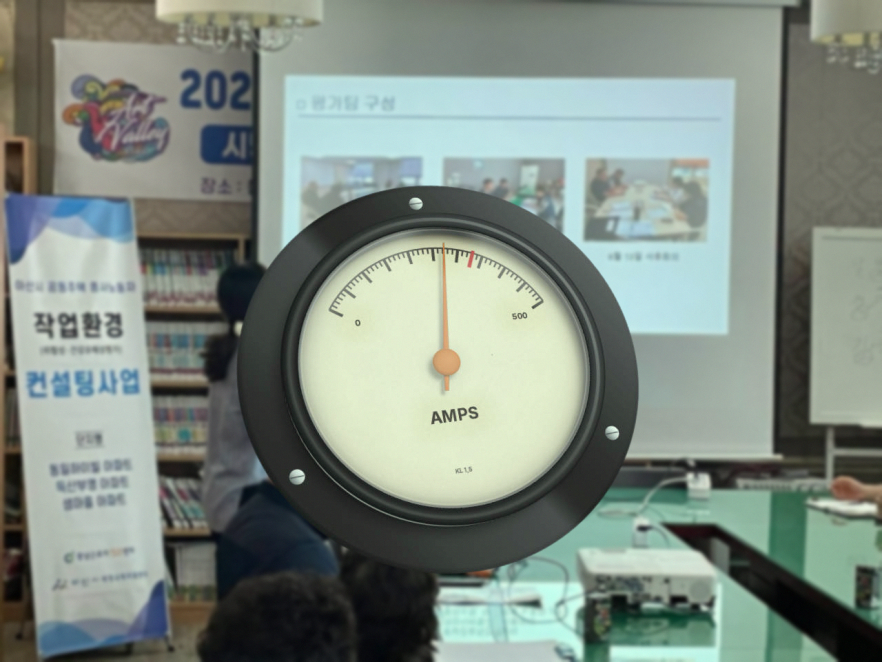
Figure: value=270 unit=A
